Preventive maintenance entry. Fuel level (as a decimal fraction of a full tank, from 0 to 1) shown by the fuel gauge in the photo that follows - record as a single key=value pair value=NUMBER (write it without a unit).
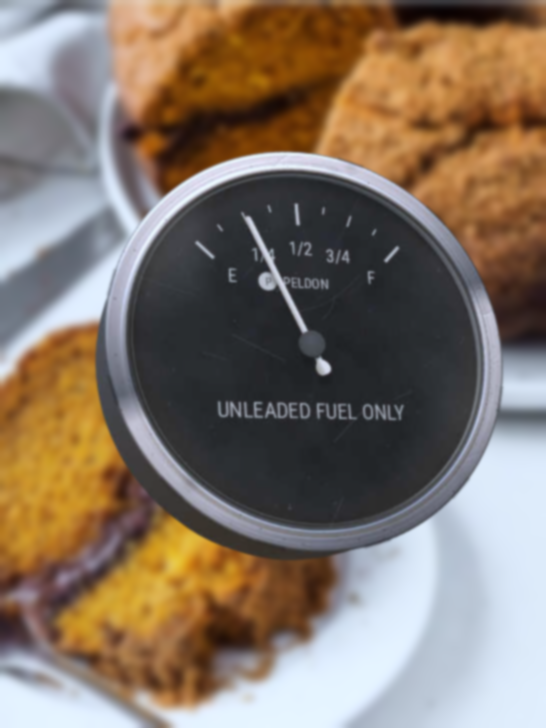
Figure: value=0.25
